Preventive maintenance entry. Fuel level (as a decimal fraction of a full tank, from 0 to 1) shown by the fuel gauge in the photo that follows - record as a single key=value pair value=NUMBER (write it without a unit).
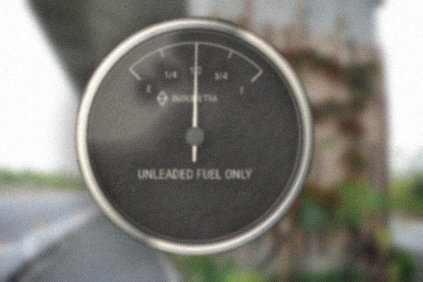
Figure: value=0.5
